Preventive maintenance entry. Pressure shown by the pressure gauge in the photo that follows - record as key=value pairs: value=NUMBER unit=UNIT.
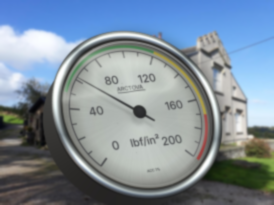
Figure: value=60 unit=psi
